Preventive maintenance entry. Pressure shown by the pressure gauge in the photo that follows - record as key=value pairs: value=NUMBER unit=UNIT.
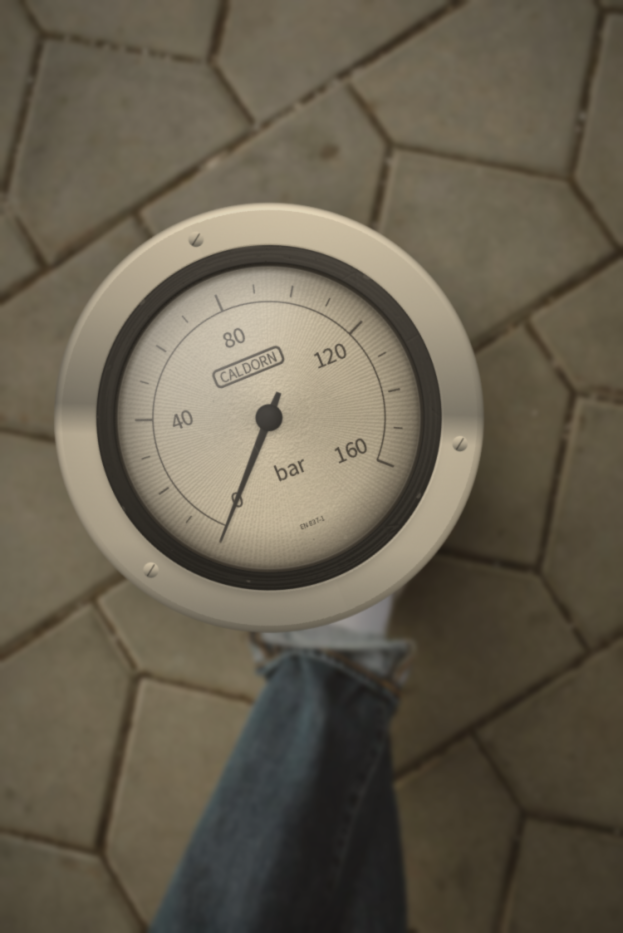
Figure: value=0 unit=bar
